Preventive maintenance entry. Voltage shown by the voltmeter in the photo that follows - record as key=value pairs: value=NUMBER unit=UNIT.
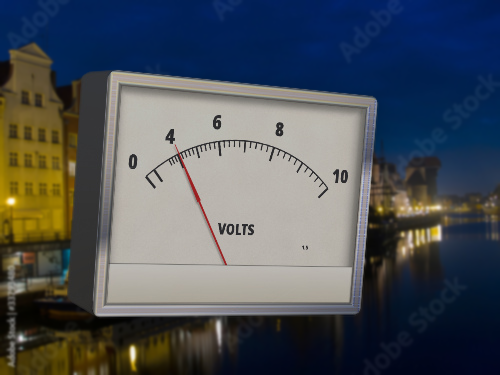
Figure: value=4 unit=V
